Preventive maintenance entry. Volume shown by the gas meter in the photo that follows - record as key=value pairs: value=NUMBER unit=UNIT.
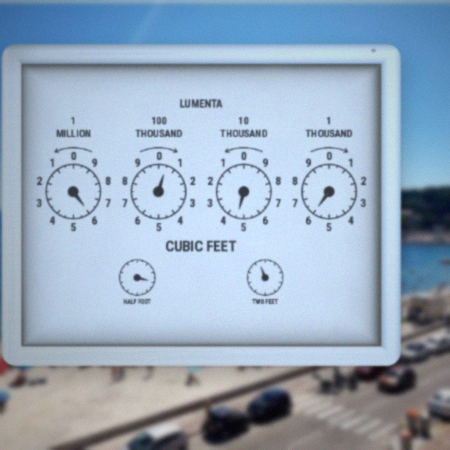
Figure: value=604600 unit=ft³
